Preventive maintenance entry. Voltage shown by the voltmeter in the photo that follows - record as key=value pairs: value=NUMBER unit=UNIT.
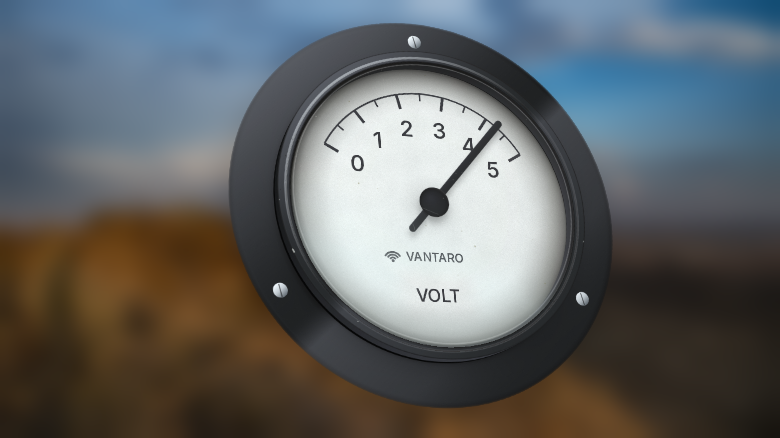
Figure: value=4.25 unit=V
